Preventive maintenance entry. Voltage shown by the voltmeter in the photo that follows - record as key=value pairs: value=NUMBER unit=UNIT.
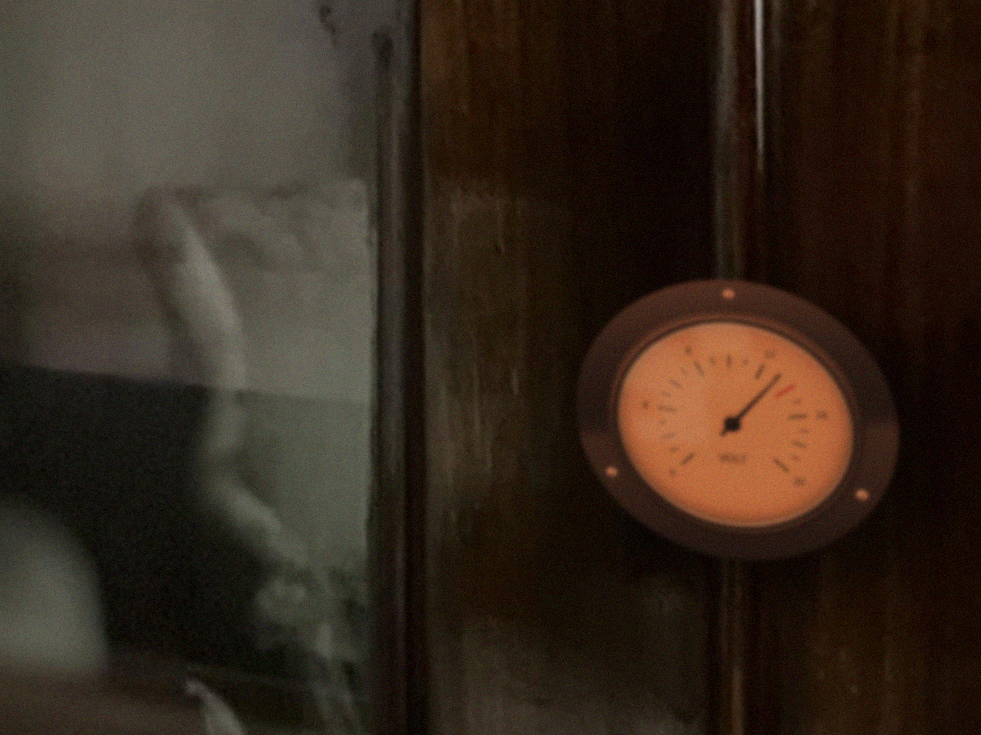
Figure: value=13 unit=V
